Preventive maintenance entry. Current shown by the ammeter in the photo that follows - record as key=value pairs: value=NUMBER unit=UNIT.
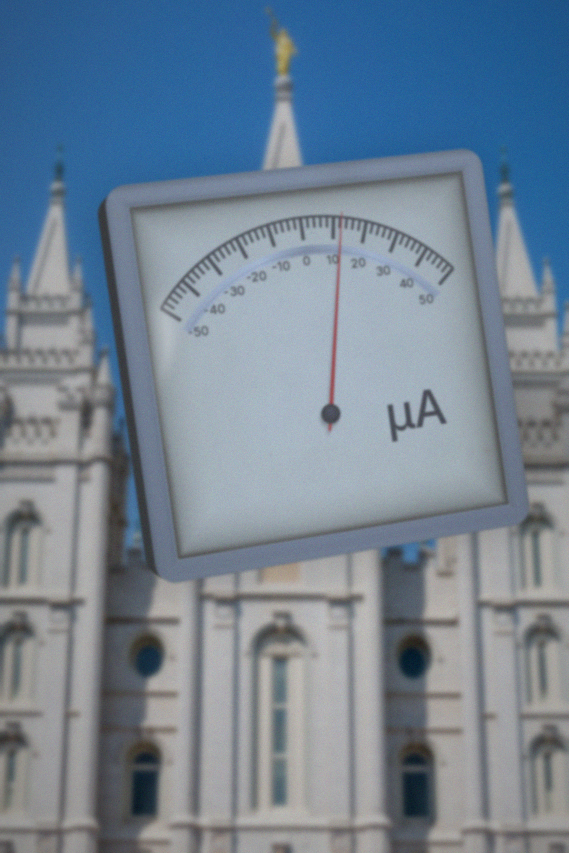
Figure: value=12 unit=µA
